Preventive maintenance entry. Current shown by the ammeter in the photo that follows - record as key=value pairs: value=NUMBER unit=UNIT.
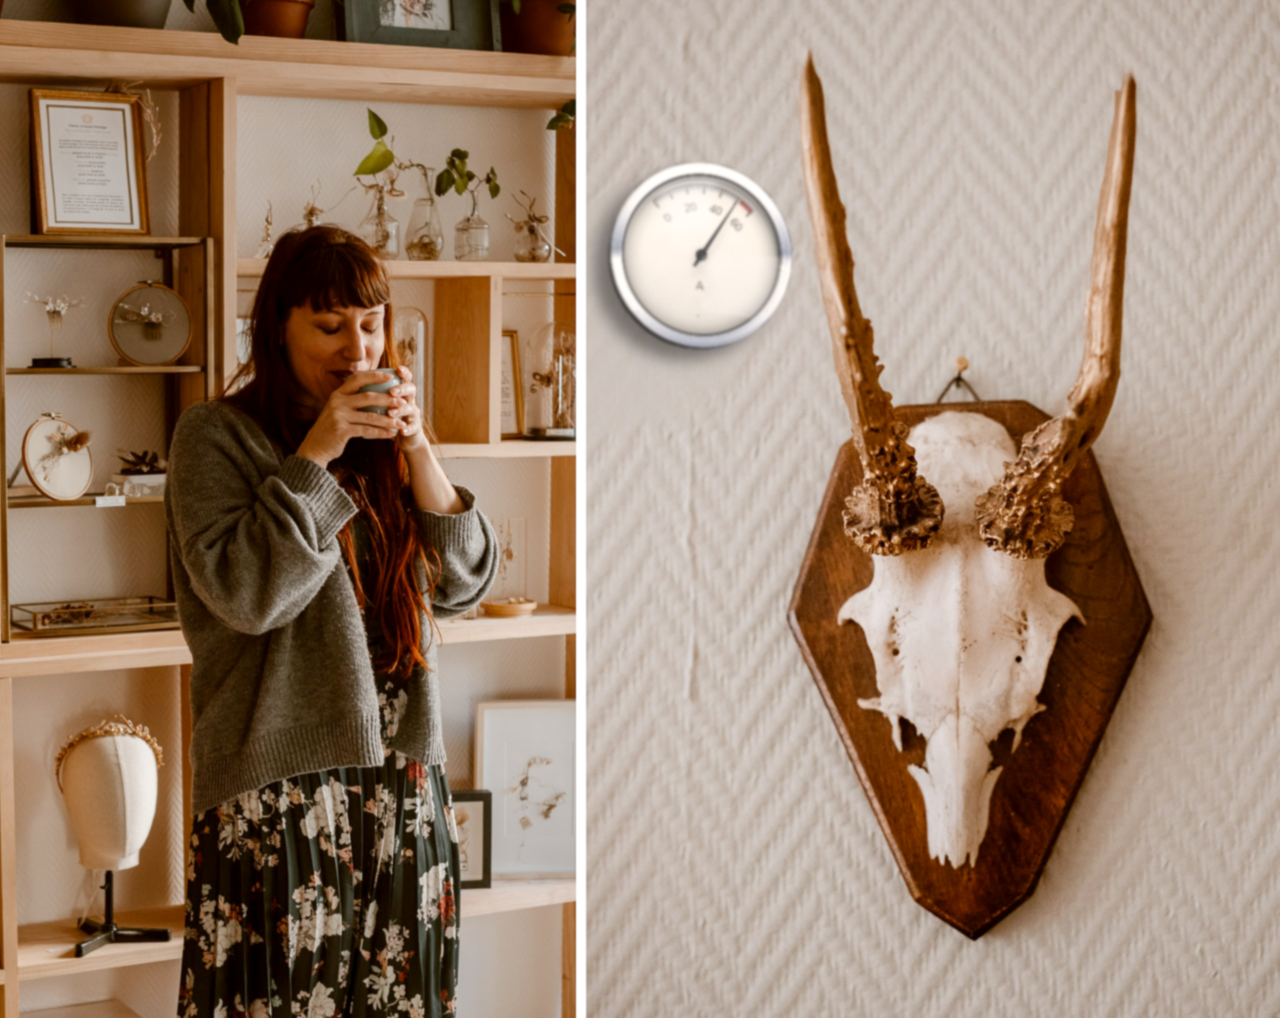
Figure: value=50 unit=A
